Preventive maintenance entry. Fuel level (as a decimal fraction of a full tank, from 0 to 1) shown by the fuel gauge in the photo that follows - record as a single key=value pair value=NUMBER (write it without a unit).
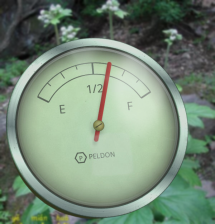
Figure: value=0.625
